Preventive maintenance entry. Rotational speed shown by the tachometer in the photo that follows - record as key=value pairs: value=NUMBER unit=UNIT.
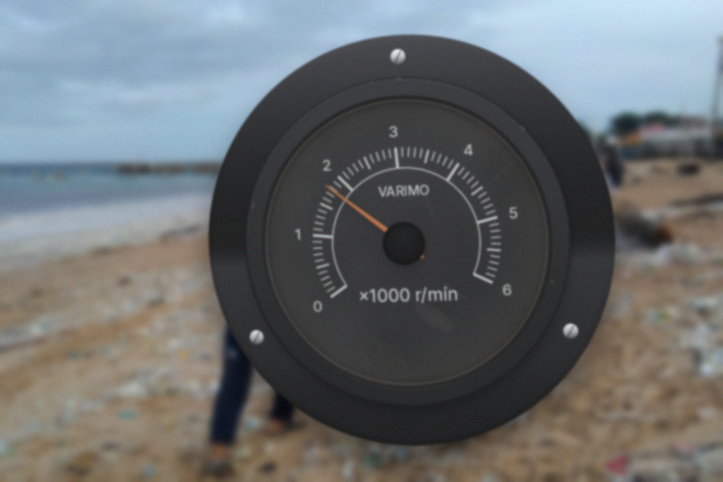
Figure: value=1800 unit=rpm
